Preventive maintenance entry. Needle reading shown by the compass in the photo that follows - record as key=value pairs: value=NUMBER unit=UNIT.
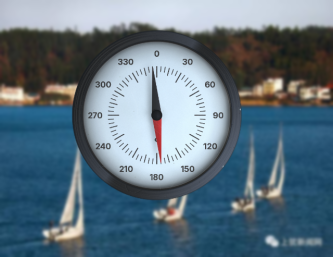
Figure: value=175 unit=°
